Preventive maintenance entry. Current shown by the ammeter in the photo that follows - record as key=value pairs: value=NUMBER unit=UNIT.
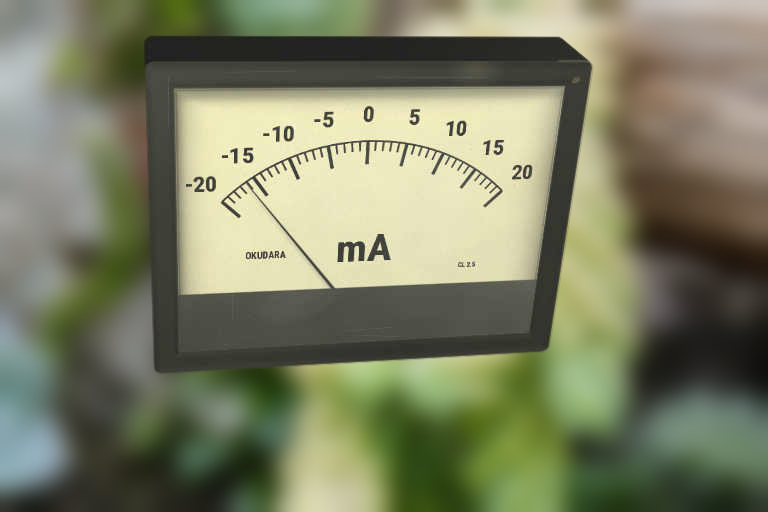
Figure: value=-16 unit=mA
